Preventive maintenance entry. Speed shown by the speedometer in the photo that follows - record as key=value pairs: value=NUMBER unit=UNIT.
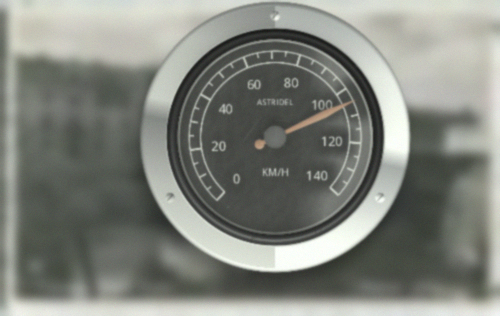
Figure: value=105 unit=km/h
